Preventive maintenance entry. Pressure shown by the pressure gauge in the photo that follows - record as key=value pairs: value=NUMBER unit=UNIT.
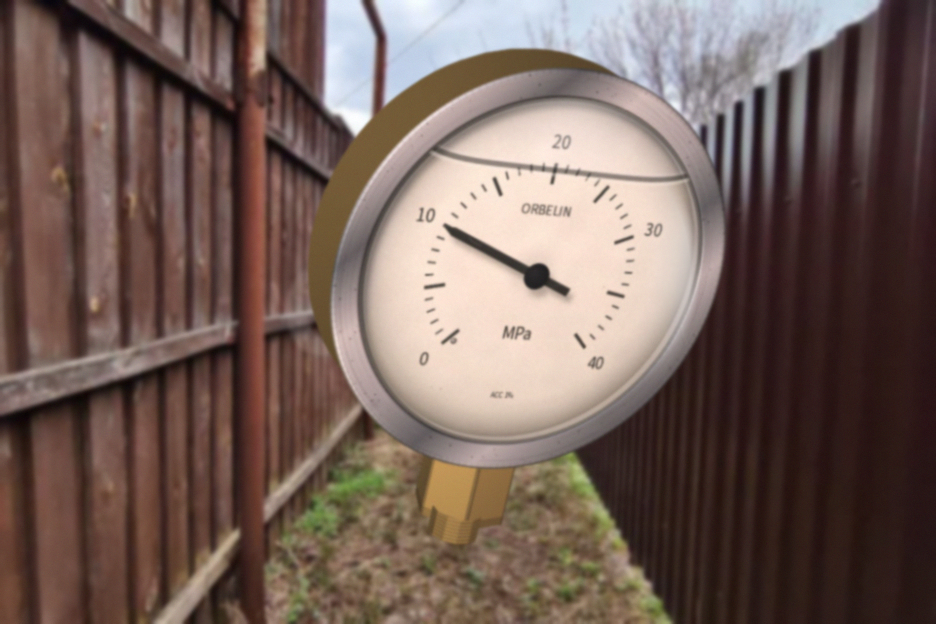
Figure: value=10 unit=MPa
